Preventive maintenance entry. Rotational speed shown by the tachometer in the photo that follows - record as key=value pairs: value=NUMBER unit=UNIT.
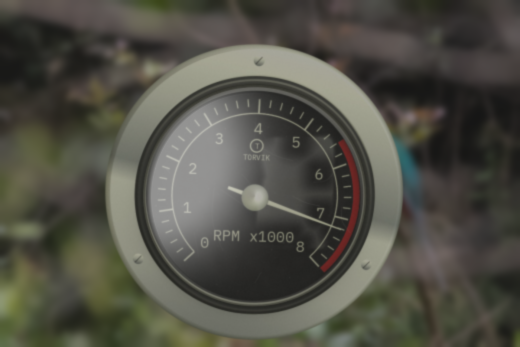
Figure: value=7200 unit=rpm
